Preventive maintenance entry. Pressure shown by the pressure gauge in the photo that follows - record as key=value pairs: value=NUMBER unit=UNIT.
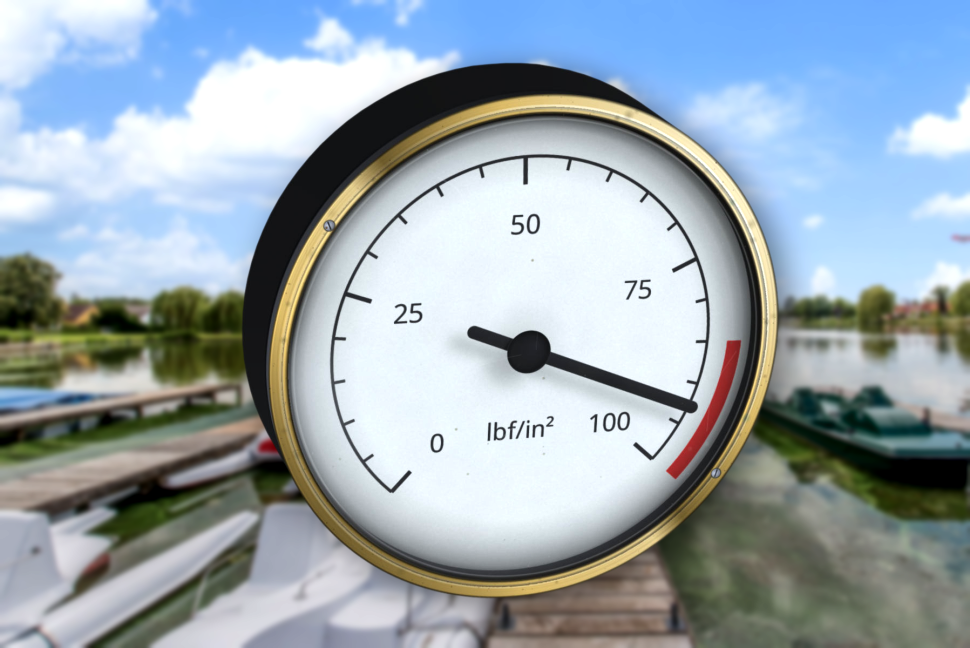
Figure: value=92.5 unit=psi
